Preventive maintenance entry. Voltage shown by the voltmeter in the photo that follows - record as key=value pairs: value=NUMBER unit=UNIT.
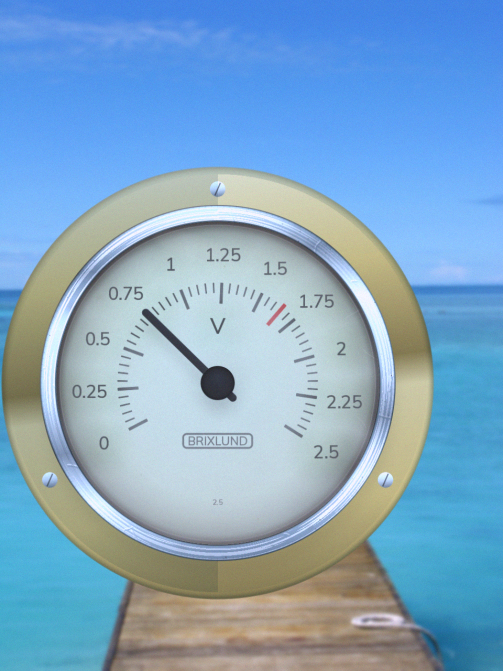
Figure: value=0.75 unit=V
